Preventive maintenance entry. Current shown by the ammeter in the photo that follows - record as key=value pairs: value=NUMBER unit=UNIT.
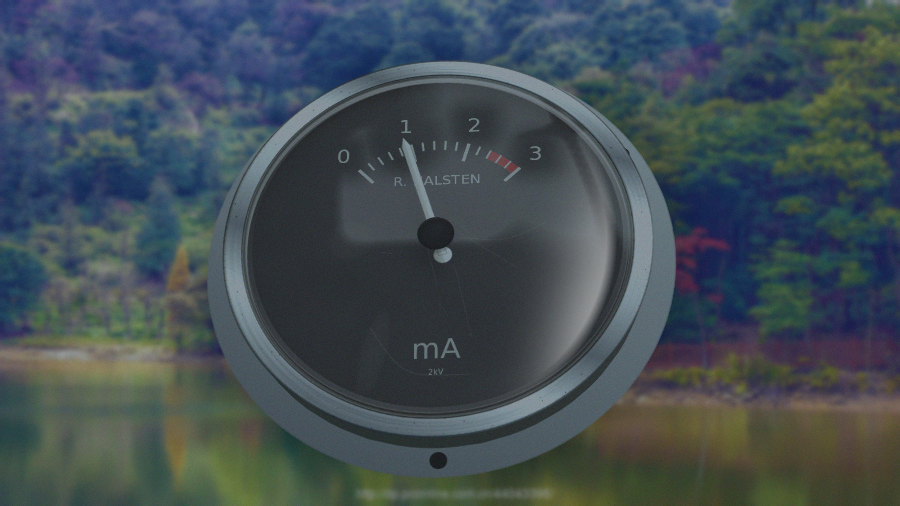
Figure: value=0.9 unit=mA
